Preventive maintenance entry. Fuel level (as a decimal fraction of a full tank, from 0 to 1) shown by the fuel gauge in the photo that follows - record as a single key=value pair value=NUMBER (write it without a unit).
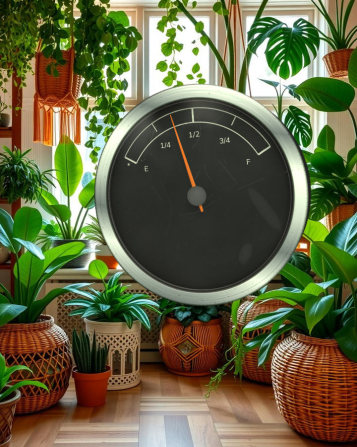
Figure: value=0.375
